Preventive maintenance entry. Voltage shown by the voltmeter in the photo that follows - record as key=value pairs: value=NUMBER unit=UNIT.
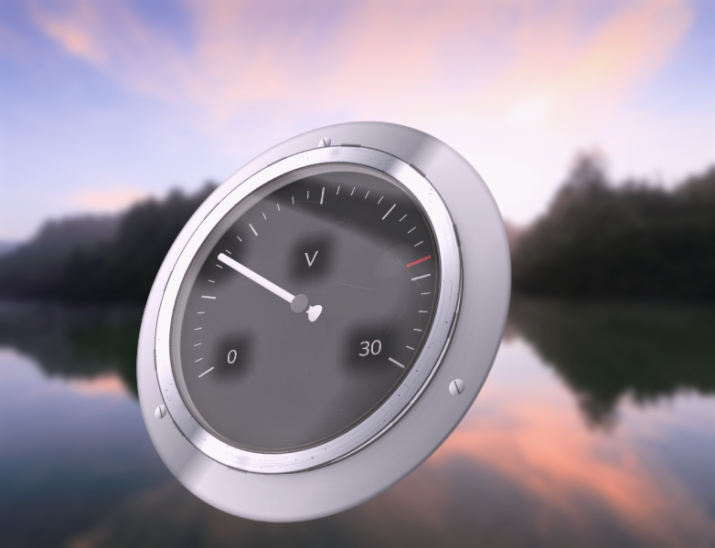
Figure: value=7.5 unit=V
